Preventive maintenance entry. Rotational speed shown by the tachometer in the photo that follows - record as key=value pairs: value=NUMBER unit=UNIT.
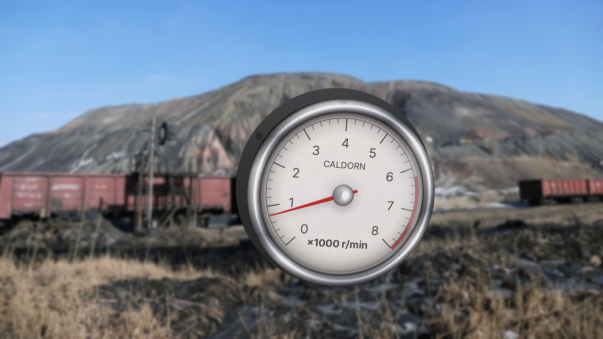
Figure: value=800 unit=rpm
